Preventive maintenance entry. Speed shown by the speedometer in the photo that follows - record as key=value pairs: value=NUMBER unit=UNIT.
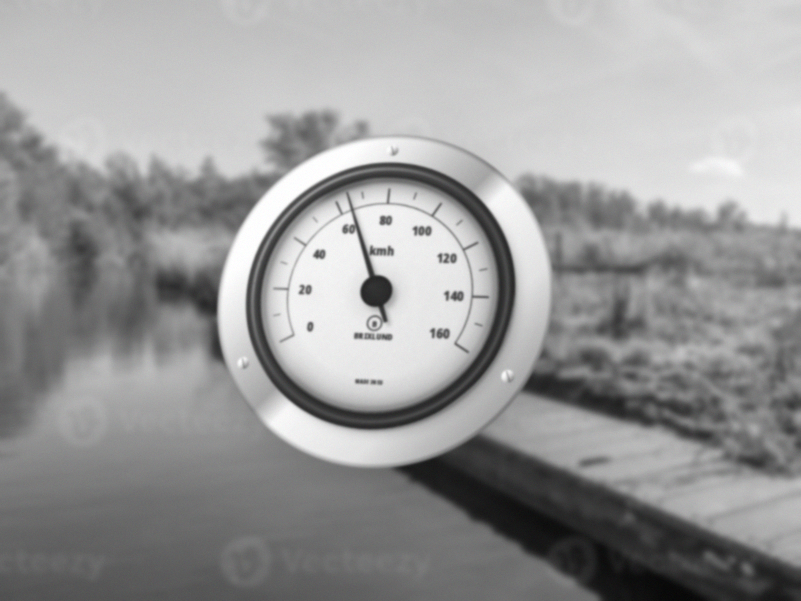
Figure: value=65 unit=km/h
